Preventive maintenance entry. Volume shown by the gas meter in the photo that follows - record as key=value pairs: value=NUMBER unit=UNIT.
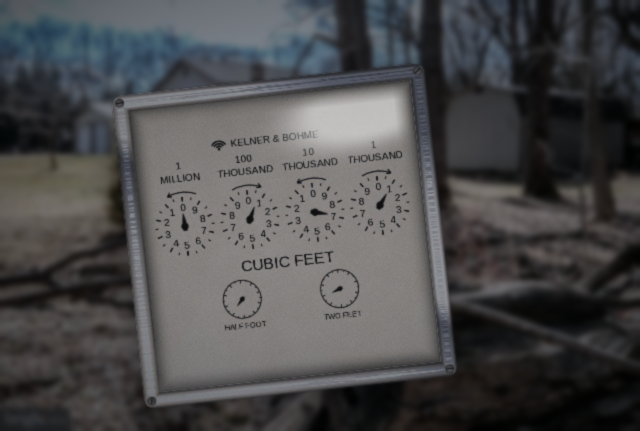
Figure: value=7100 unit=ft³
